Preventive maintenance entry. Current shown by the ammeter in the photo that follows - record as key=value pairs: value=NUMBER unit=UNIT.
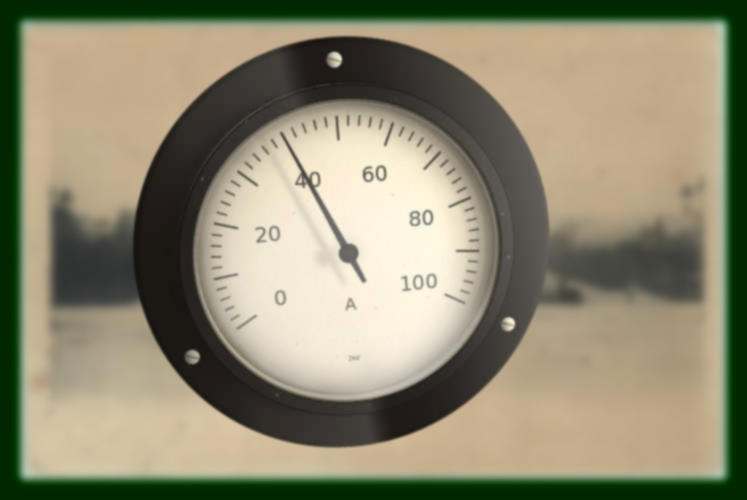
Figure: value=40 unit=A
